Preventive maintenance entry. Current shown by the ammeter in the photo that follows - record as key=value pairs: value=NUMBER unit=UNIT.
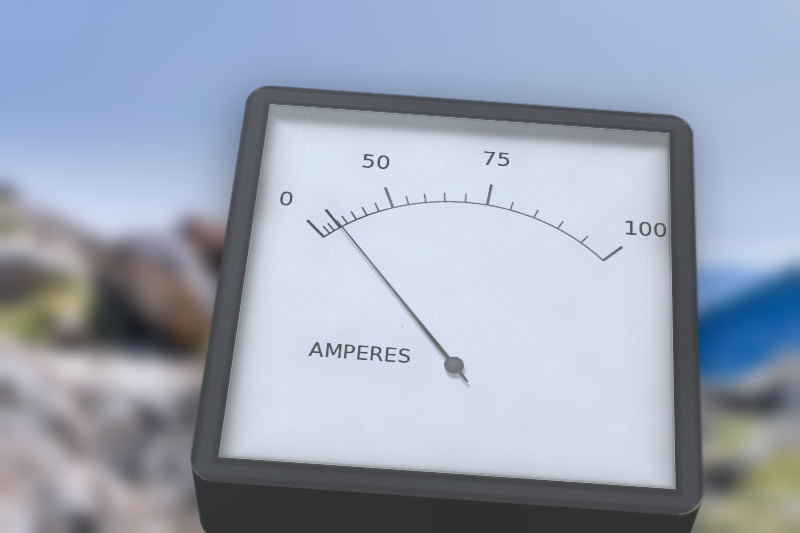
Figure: value=25 unit=A
